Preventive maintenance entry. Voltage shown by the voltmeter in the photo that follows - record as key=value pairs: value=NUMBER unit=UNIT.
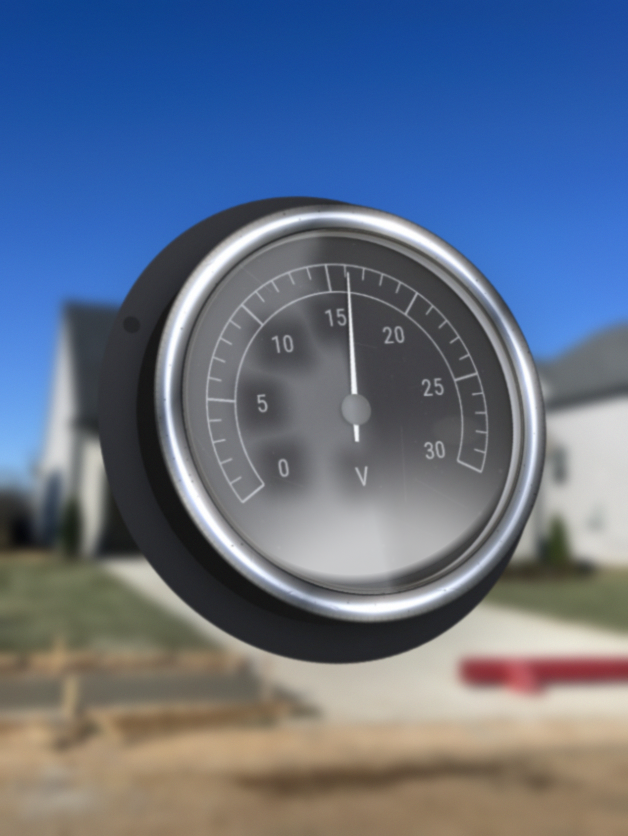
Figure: value=16 unit=V
